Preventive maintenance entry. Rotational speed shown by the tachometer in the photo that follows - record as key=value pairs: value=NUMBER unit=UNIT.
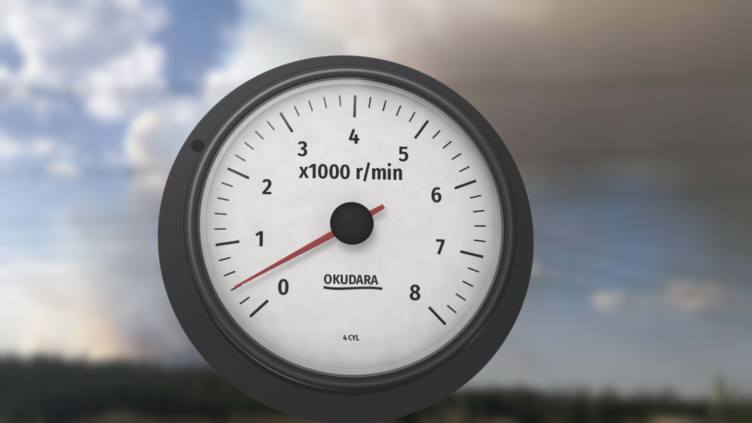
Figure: value=400 unit=rpm
